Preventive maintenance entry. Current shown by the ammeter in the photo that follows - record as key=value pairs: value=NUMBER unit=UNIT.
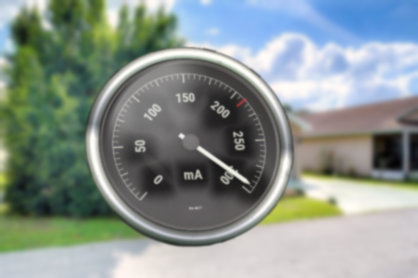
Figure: value=295 unit=mA
